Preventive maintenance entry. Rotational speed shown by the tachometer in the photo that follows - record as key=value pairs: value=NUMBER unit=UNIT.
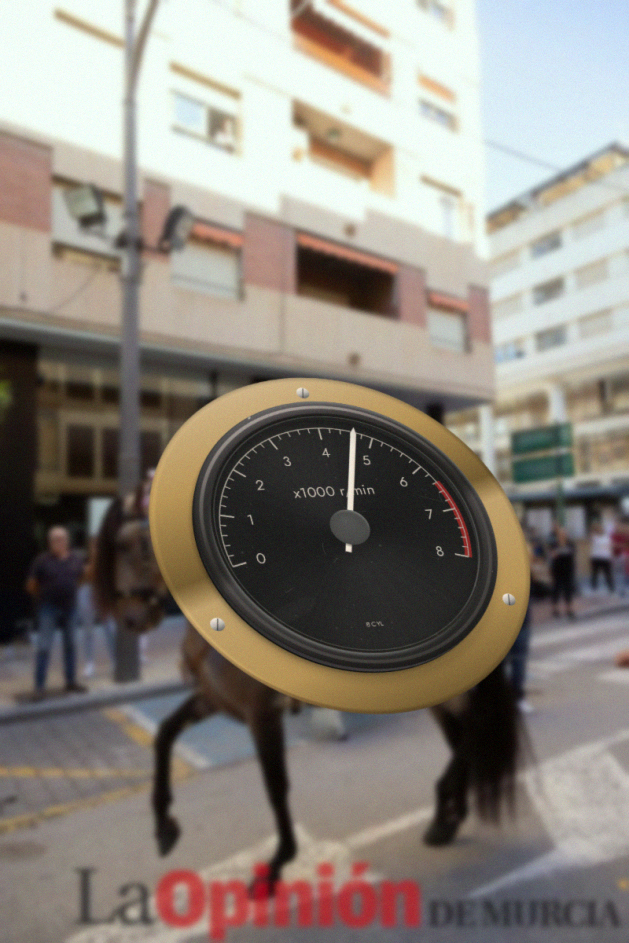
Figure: value=4600 unit=rpm
